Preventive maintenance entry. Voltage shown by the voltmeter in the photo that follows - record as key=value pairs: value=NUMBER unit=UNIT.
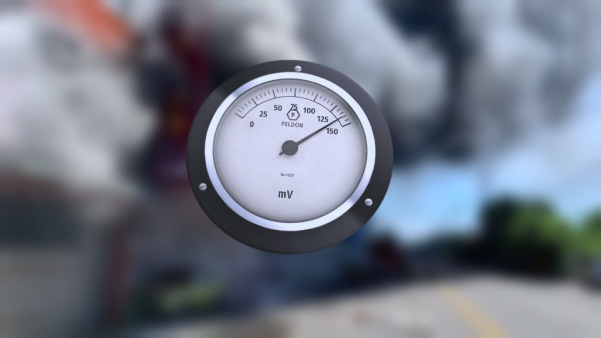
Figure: value=140 unit=mV
